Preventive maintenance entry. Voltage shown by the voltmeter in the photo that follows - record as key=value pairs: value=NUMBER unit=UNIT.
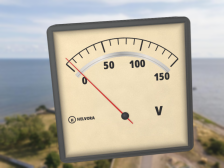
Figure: value=5 unit=V
